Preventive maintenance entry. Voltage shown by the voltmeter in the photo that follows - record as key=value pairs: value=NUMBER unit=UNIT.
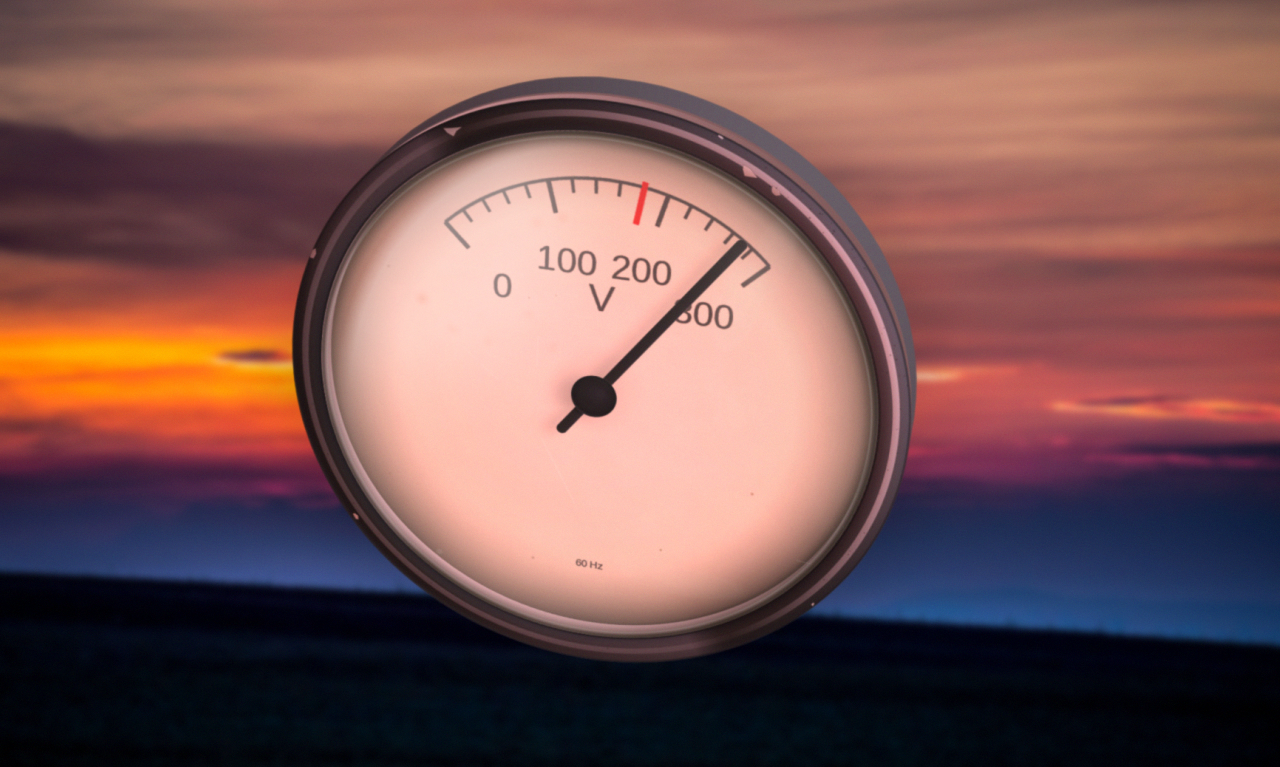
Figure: value=270 unit=V
